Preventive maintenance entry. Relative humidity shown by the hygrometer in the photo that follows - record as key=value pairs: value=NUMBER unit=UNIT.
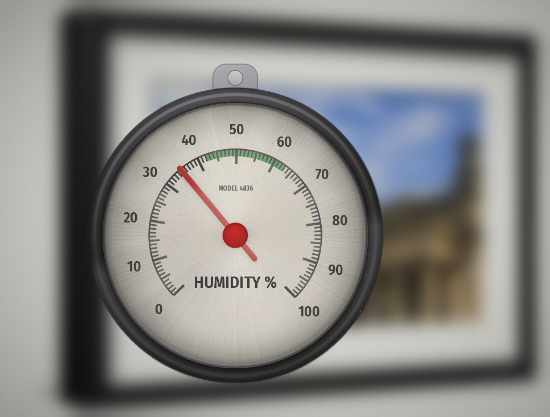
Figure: value=35 unit=%
